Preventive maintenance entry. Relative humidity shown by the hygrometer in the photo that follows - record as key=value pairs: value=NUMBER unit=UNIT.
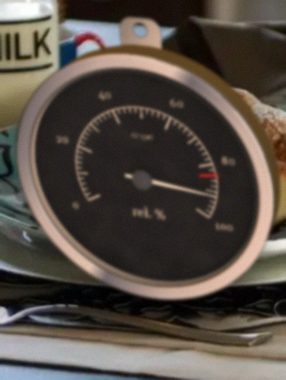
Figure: value=90 unit=%
